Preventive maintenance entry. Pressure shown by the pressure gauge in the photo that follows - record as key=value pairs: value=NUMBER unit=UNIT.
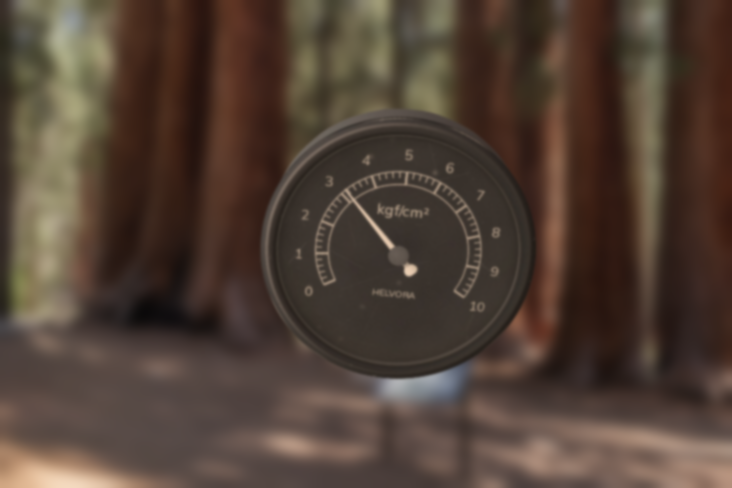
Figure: value=3.2 unit=kg/cm²
